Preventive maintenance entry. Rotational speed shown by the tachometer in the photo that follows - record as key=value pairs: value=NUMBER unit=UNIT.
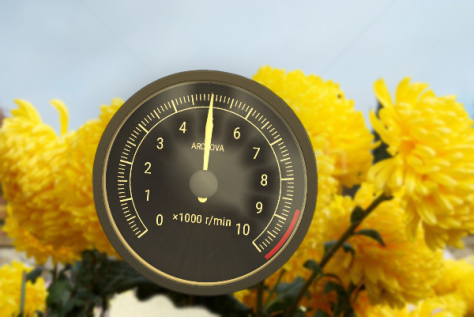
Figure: value=5000 unit=rpm
